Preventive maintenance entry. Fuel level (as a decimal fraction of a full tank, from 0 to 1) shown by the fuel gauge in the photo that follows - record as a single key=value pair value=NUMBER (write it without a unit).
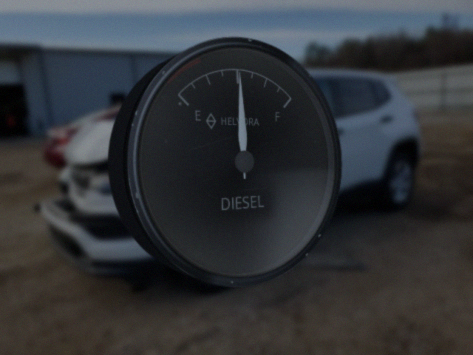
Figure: value=0.5
